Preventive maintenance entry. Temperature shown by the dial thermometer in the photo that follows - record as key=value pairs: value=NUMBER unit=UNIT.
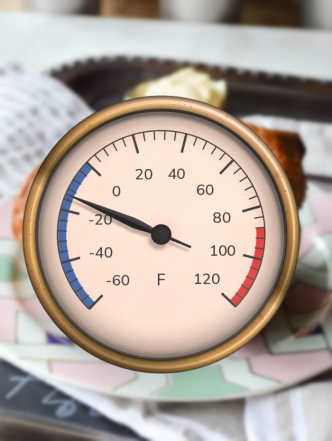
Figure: value=-14 unit=°F
